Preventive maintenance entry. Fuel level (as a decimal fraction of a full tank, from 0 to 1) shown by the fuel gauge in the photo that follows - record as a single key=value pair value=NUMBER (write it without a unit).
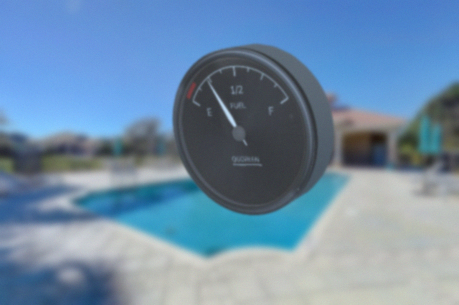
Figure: value=0.25
